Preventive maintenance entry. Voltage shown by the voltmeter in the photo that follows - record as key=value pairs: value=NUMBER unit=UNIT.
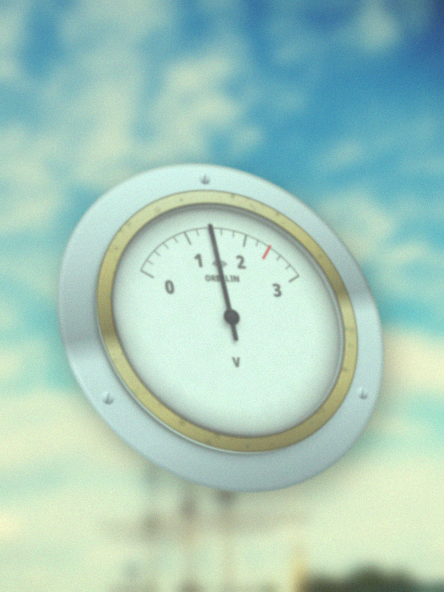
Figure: value=1.4 unit=V
